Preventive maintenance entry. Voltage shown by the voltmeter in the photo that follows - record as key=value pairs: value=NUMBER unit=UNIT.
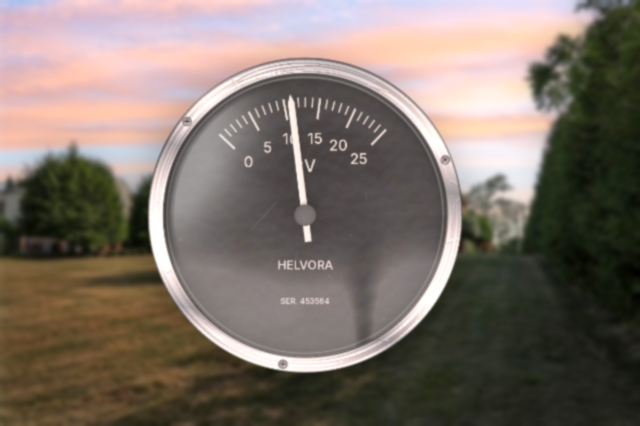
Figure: value=11 unit=kV
